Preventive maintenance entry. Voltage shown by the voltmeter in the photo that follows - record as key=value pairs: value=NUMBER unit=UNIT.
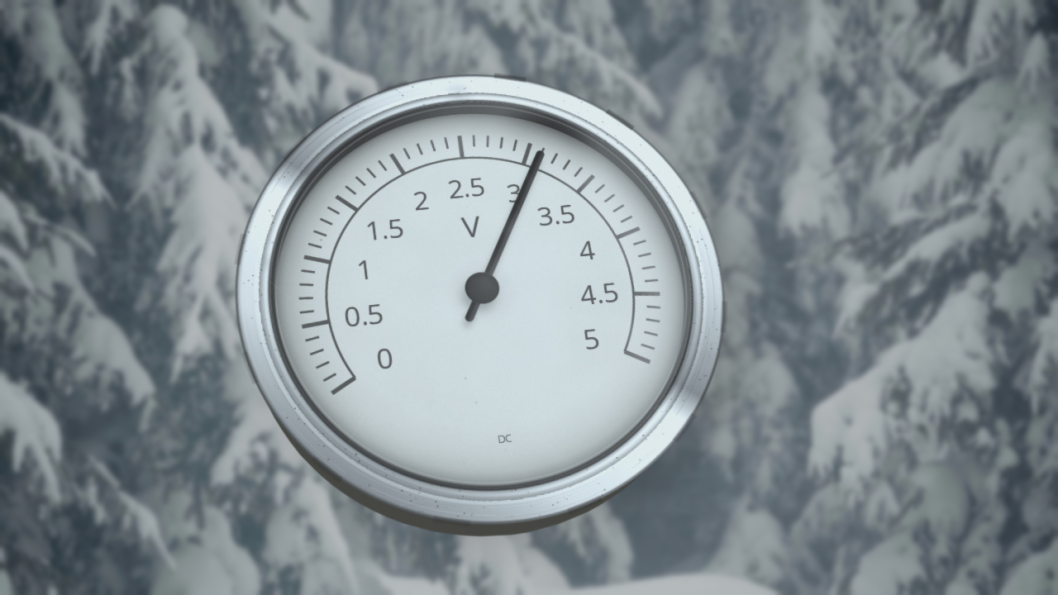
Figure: value=3.1 unit=V
